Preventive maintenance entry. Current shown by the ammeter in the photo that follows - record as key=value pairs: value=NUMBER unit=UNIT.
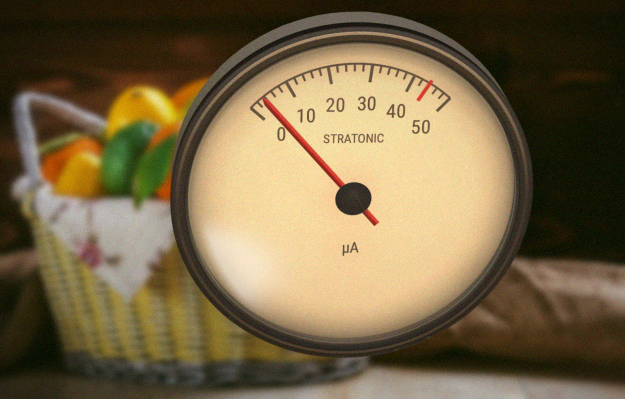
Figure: value=4 unit=µA
